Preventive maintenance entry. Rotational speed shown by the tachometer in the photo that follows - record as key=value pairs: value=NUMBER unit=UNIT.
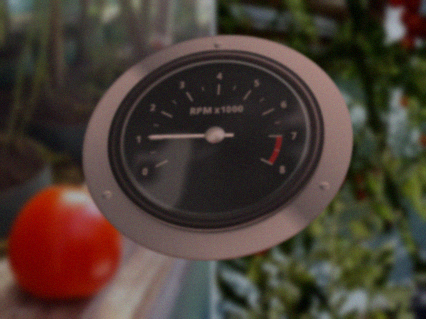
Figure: value=1000 unit=rpm
